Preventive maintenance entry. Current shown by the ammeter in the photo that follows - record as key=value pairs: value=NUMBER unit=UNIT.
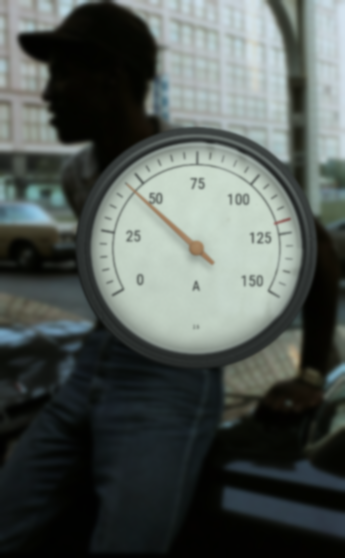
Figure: value=45 unit=A
